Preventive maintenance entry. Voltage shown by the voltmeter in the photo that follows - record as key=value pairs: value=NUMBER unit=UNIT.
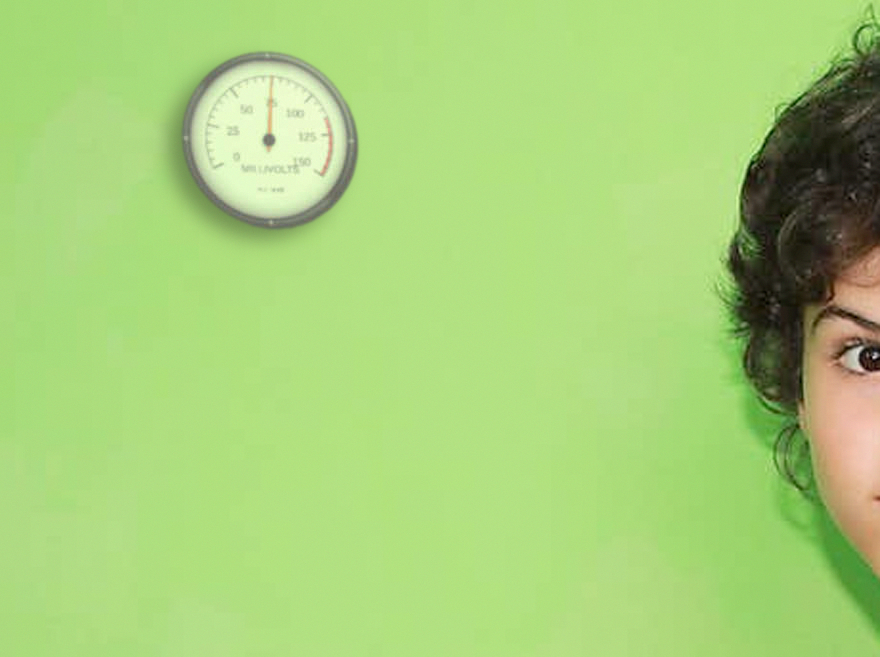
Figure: value=75 unit=mV
